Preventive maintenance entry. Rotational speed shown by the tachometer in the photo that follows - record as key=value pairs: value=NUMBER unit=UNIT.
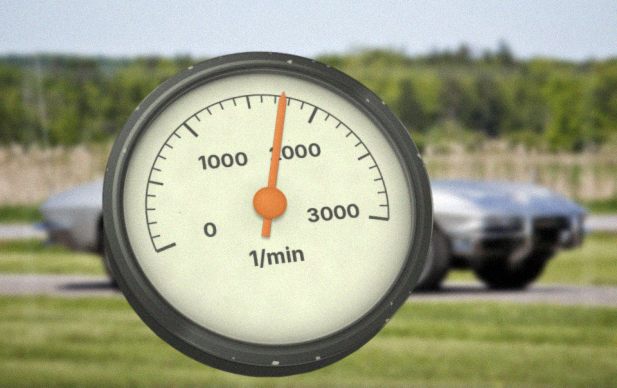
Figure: value=1750 unit=rpm
